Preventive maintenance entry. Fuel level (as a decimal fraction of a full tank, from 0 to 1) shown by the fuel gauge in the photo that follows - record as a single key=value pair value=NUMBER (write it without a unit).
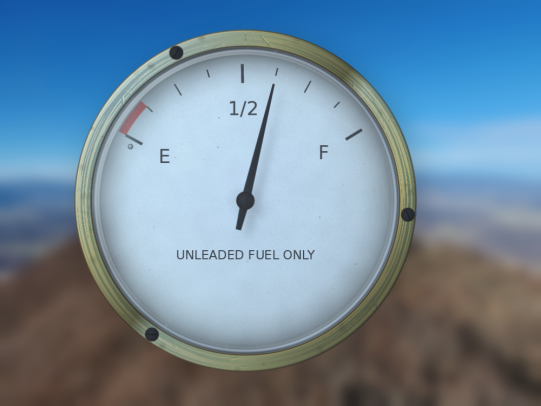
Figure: value=0.625
